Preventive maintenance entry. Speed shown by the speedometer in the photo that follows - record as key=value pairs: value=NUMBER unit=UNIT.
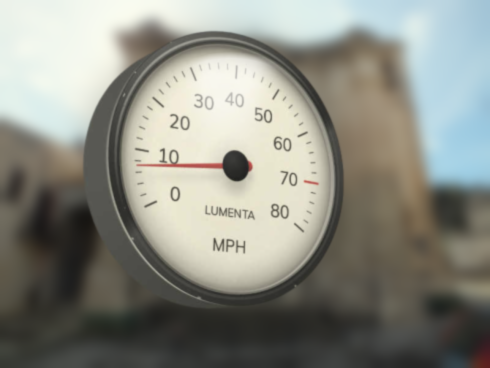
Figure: value=7 unit=mph
